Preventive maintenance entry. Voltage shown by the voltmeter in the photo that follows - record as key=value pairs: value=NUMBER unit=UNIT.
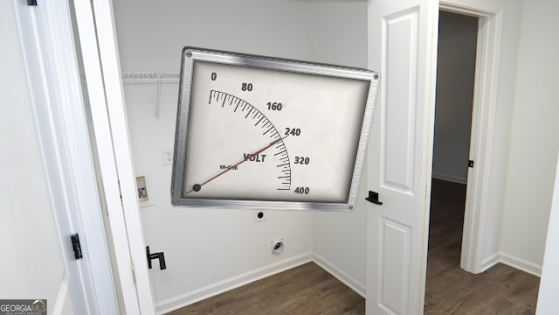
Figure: value=240 unit=V
